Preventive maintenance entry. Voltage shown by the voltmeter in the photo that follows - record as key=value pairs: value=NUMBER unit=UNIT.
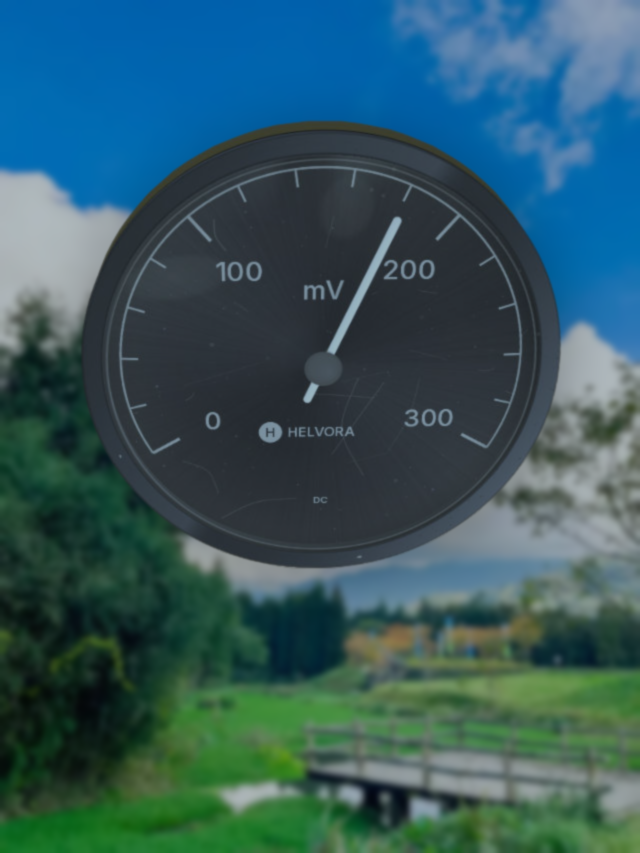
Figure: value=180 unit=mV
